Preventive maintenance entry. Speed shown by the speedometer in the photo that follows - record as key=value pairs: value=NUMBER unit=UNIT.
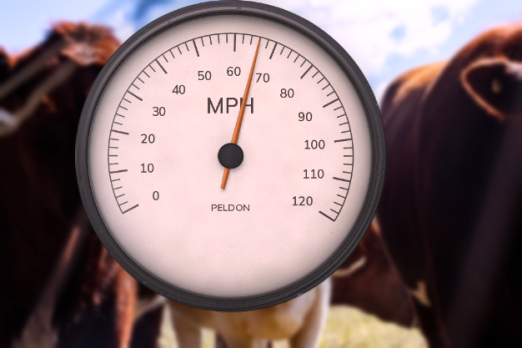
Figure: value=66 unit=mph
